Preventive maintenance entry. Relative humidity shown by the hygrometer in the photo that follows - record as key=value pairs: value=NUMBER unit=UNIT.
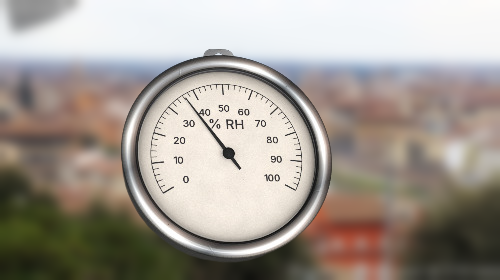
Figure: value=36 unit=%
